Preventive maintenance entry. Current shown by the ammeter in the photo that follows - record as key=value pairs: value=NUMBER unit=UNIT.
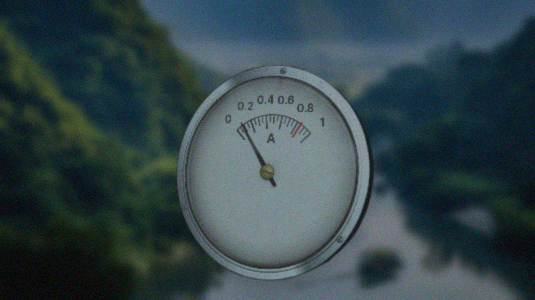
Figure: value=0.1 unit=A
